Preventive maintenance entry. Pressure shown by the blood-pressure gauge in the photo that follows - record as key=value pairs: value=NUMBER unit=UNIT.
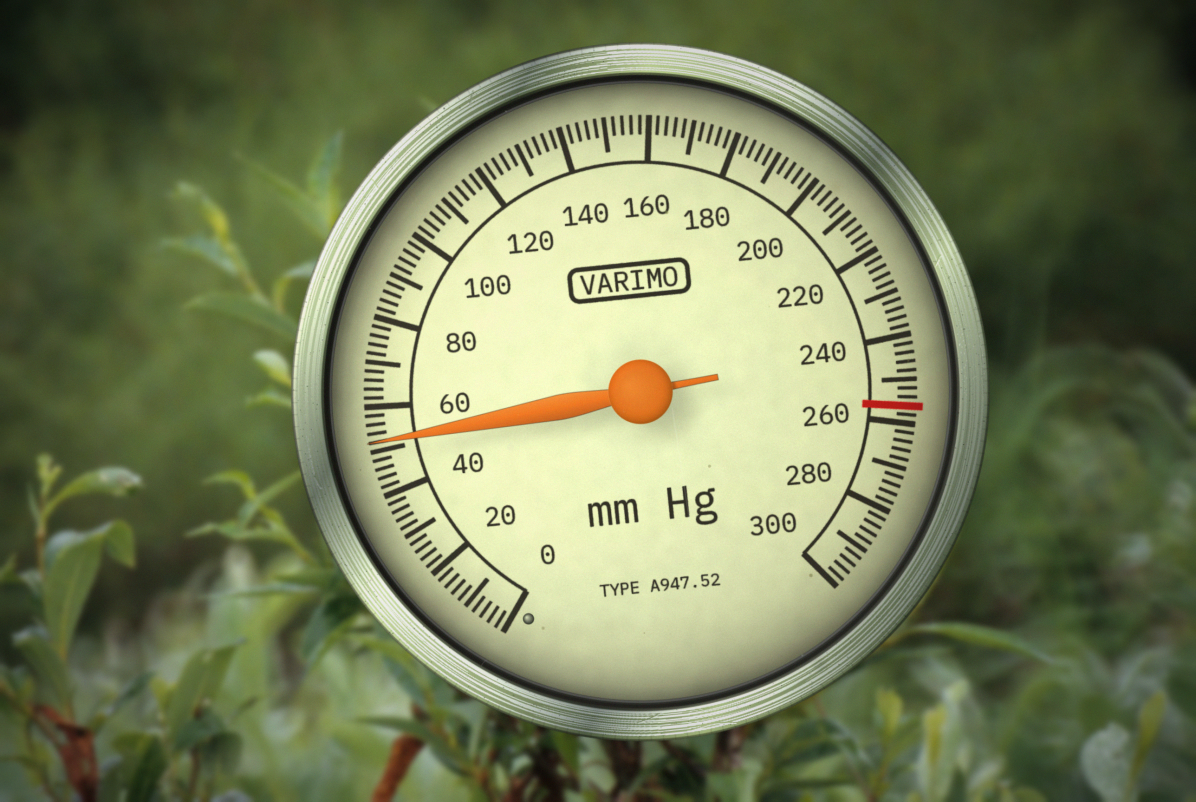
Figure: value=52 unit=mmHg
